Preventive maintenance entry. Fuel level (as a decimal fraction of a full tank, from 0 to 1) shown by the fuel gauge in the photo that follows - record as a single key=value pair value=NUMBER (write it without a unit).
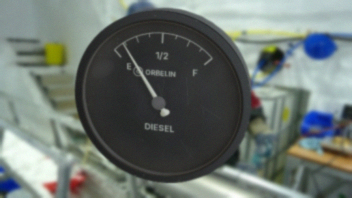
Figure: value=0.125
